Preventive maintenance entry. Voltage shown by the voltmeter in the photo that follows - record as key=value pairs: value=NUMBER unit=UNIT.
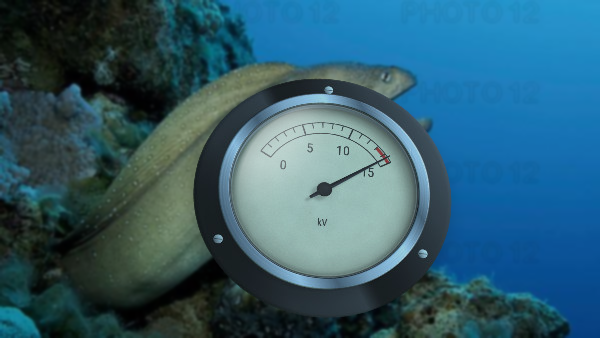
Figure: value=14.5 unit=kV
